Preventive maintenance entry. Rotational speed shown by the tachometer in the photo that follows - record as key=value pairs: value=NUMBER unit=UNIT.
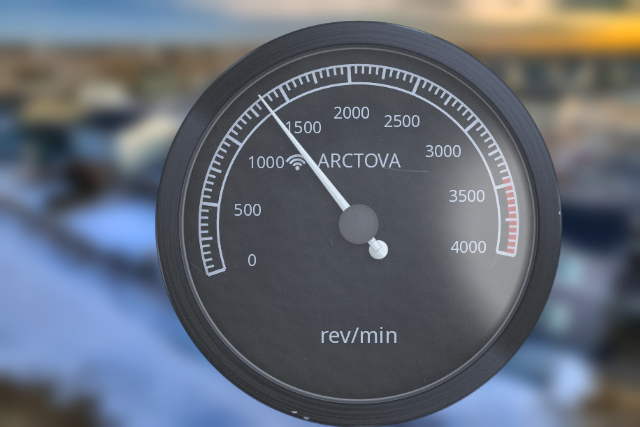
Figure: value=1350 unit=rpm
